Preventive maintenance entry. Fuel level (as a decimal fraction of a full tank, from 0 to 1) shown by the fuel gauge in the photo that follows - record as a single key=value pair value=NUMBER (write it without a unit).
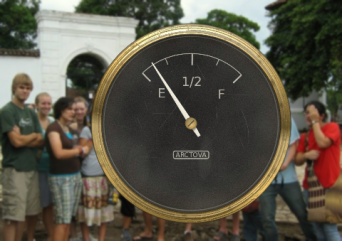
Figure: value=0.125
